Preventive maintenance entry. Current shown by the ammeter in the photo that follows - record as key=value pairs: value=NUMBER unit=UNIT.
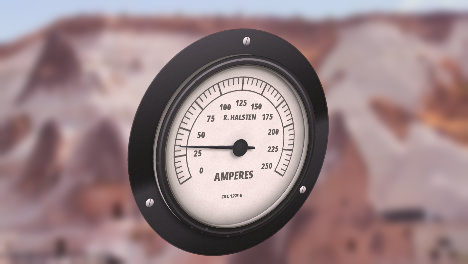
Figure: value=35 unit=A
